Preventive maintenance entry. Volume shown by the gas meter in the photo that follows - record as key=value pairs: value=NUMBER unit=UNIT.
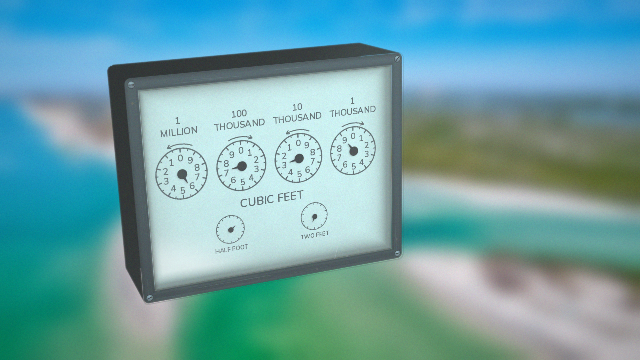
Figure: value=572900 unit=ft³
